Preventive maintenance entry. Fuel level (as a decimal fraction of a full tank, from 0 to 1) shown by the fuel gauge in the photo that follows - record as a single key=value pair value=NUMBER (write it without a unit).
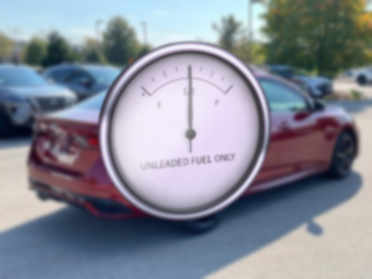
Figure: value=0.5
